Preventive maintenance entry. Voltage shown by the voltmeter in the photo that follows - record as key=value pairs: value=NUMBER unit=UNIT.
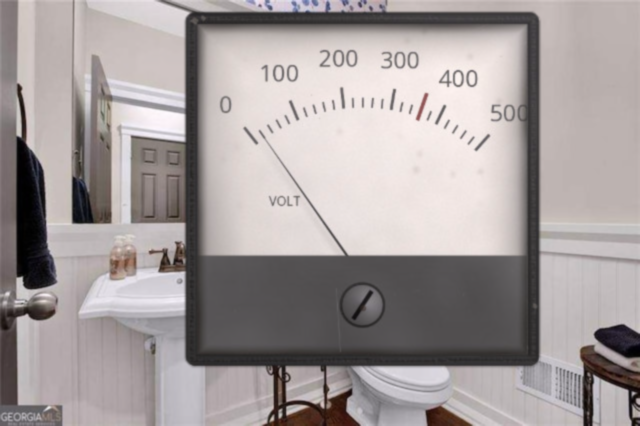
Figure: value=20 unit=V
